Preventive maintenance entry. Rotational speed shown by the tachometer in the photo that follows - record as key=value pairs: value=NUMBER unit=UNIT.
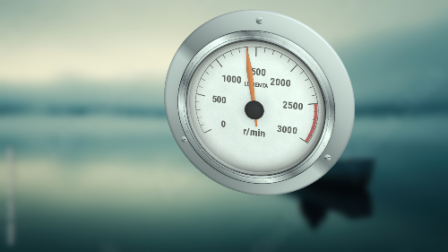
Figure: value=1400 unit=rpm
